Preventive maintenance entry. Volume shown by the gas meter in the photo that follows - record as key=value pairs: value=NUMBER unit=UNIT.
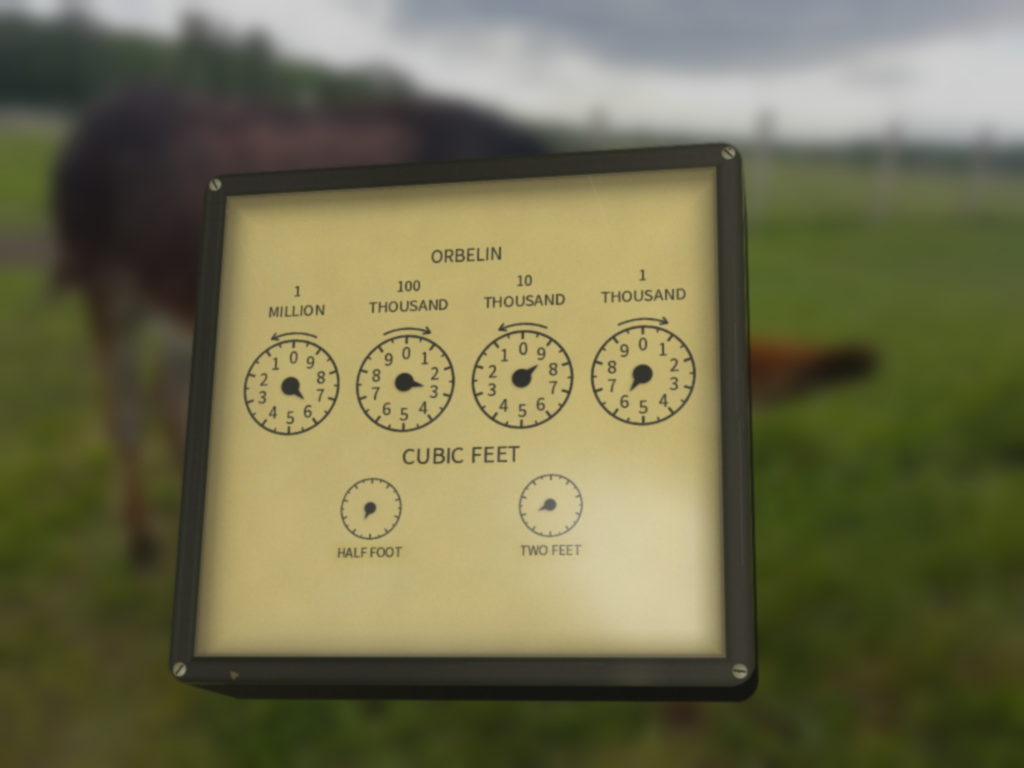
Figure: value=628600 unit=ft³
